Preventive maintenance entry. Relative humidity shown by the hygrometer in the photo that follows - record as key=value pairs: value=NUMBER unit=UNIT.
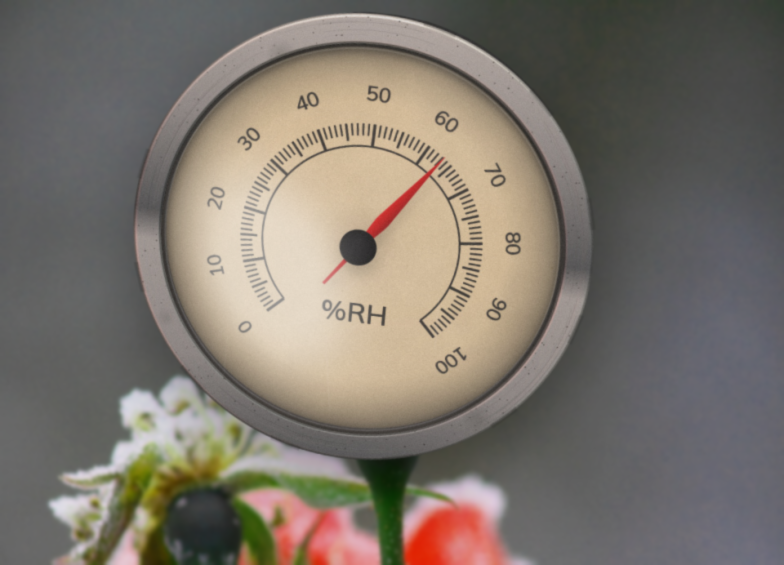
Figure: value=63 unit=%
